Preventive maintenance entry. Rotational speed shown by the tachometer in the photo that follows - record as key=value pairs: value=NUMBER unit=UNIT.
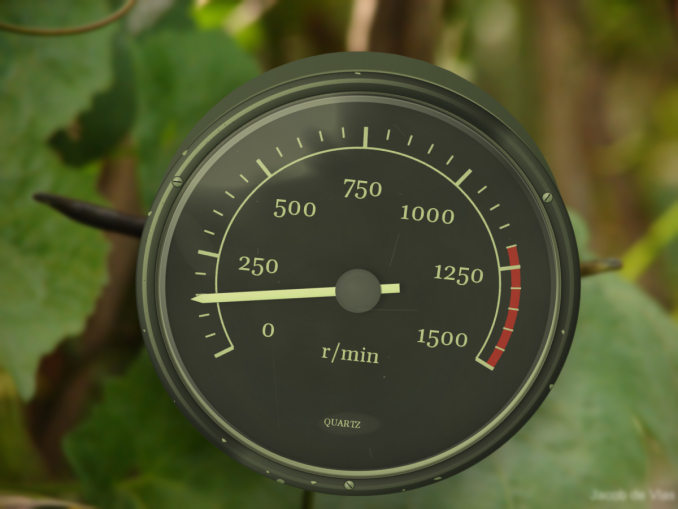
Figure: value=150 unit=rpm
